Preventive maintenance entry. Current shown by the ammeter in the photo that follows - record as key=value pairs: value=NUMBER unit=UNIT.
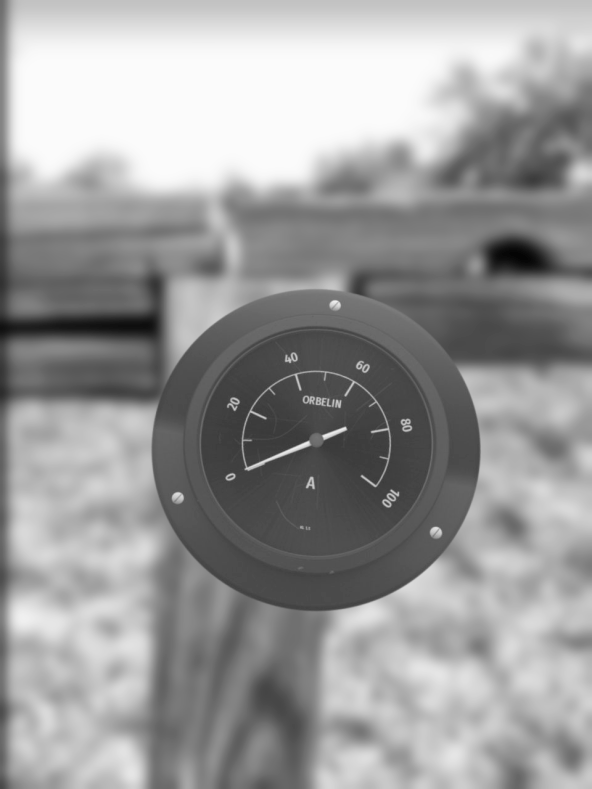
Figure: value=0 unit=A
